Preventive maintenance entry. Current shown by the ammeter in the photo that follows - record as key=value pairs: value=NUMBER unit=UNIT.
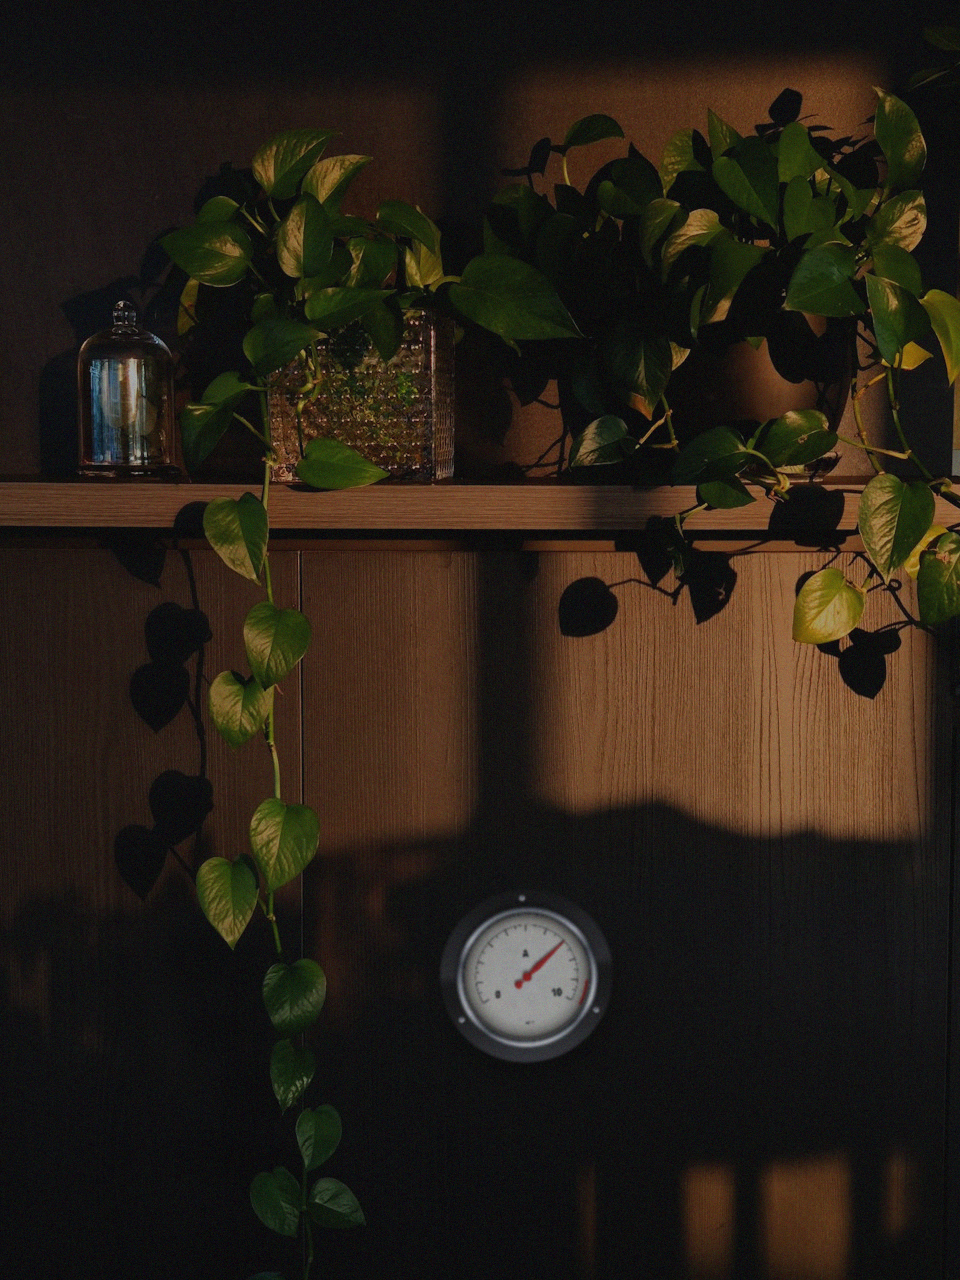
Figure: value=7 unit=A
